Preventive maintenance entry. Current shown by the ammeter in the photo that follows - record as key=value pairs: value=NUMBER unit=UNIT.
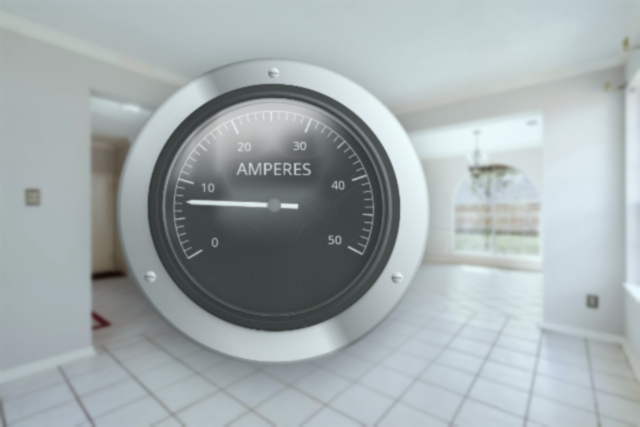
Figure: value=7 unit=A
